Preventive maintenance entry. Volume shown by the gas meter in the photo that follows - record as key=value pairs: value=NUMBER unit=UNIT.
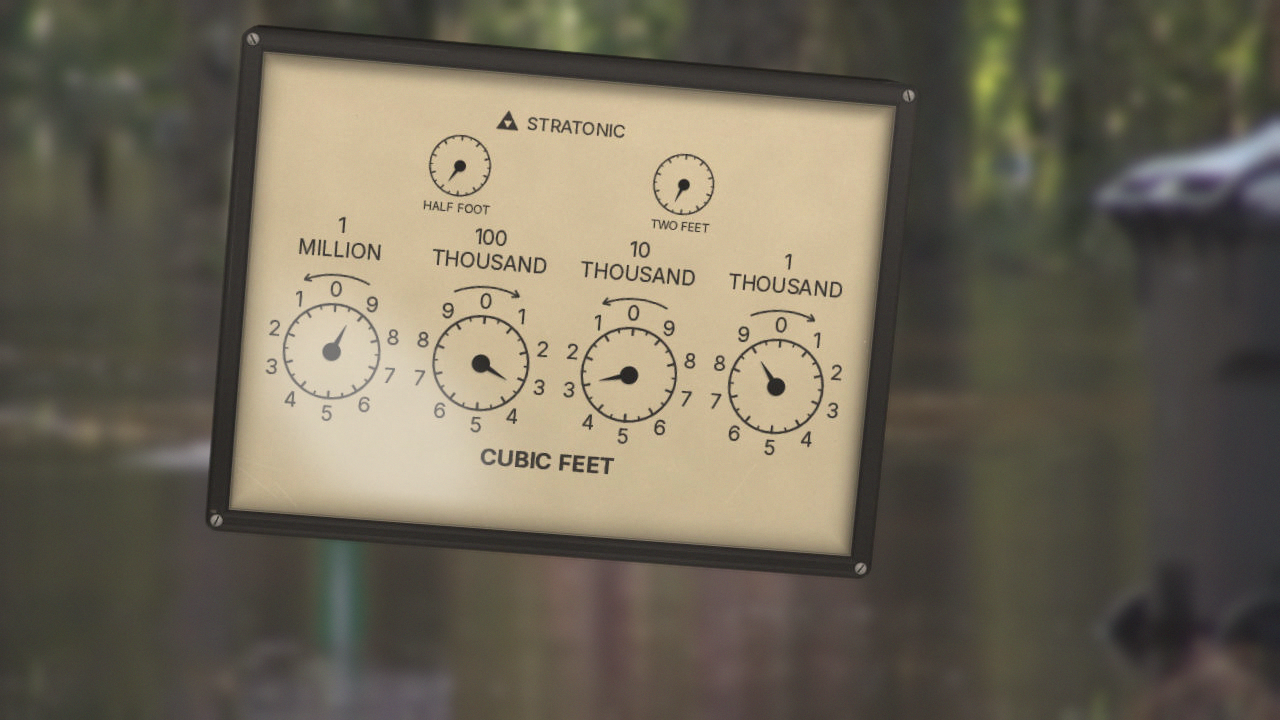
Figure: value=932900 unit=ft³
